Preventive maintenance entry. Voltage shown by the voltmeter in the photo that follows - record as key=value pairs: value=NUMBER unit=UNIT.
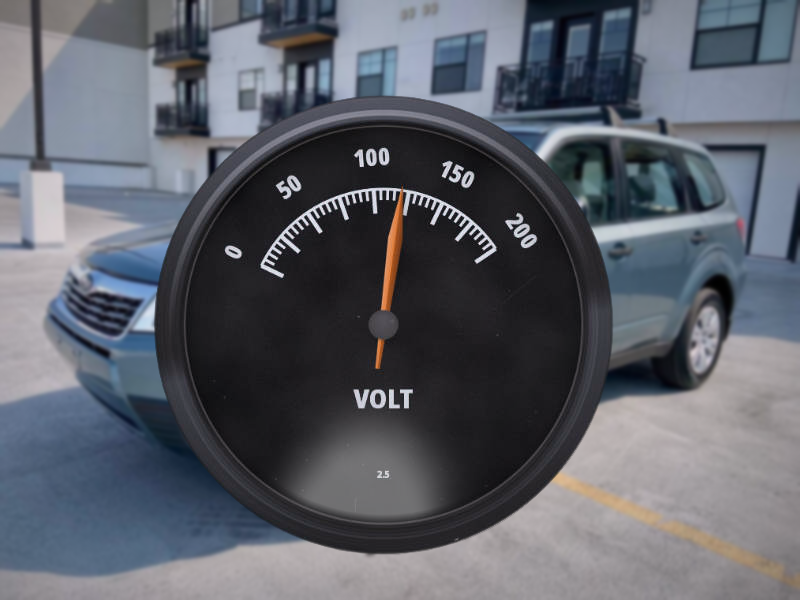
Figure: value=120 unit=V
